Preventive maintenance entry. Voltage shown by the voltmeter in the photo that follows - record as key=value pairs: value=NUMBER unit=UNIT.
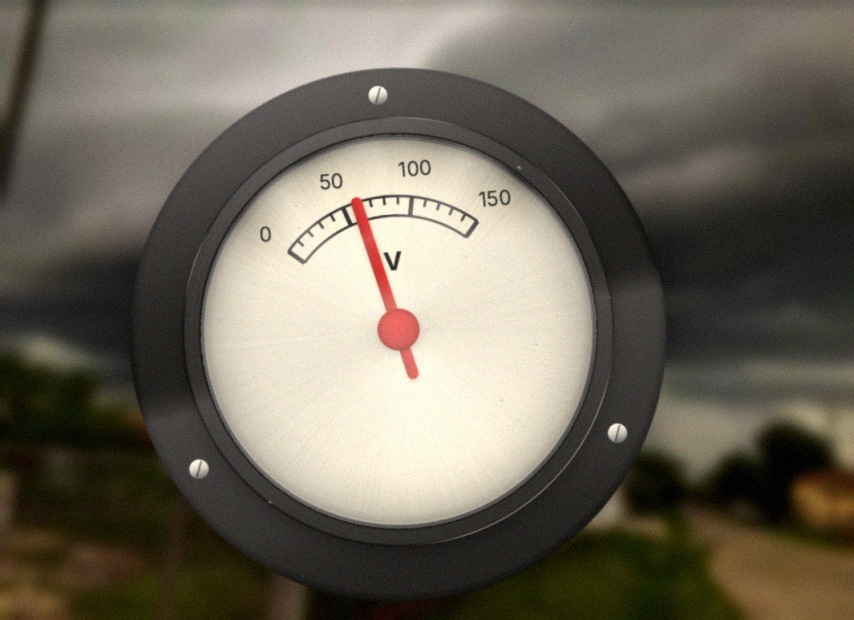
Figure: value=60 unit=V
